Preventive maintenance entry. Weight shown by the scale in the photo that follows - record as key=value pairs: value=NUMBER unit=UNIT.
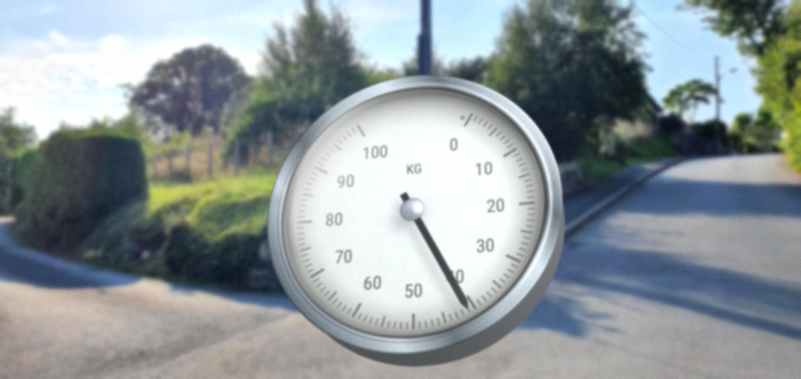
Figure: value=41 unit=kg
